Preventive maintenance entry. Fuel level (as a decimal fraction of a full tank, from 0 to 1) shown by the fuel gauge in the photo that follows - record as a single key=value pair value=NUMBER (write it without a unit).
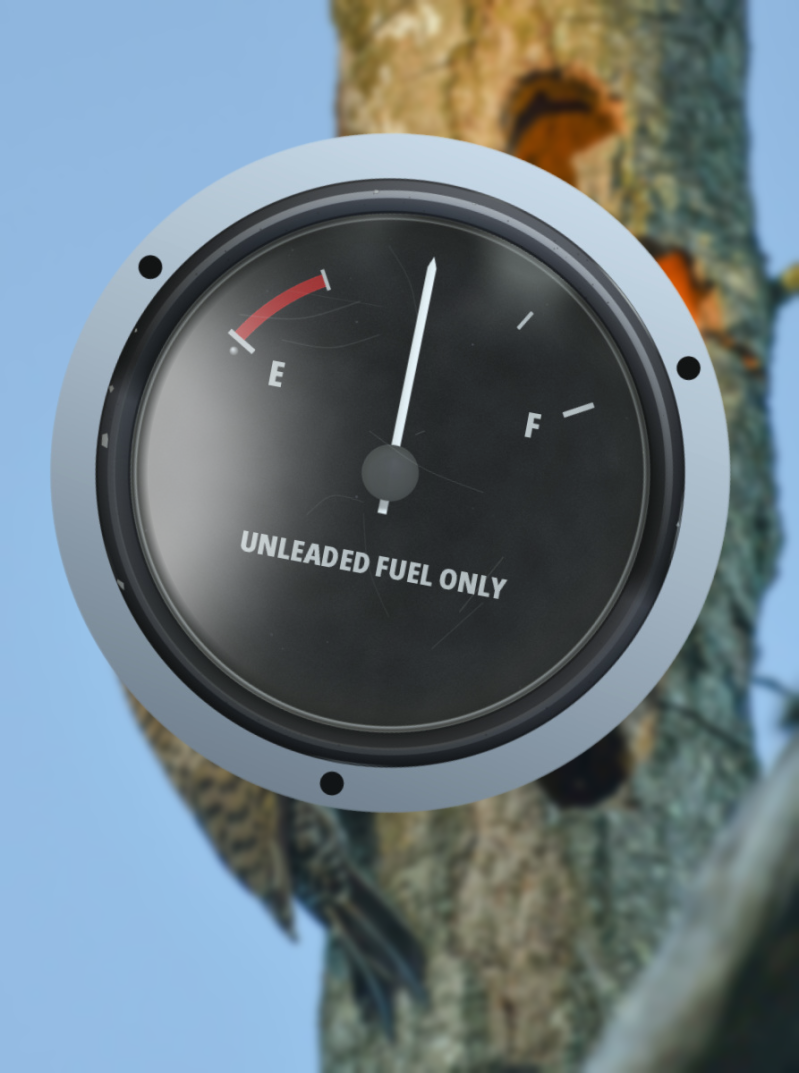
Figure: value=0.5
